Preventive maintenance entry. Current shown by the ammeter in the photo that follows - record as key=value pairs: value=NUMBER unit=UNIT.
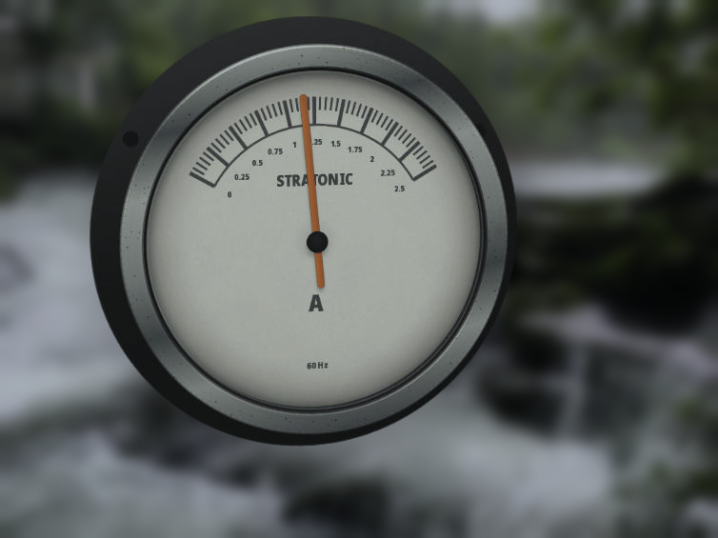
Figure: value=1.15 unit=A
